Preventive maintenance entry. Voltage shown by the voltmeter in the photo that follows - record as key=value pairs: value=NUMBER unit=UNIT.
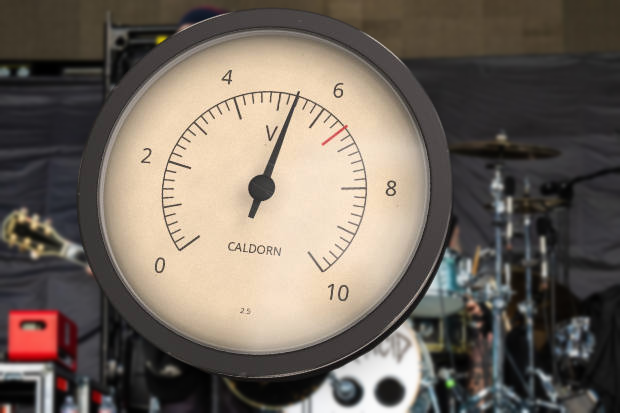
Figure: value=5.4 unit=V
